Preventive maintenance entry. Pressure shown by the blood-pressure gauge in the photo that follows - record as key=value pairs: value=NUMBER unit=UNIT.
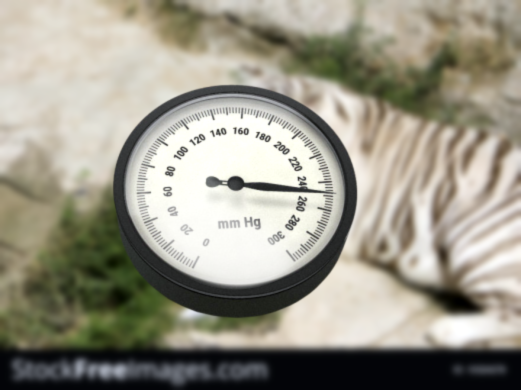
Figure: value=250 unit=mmHg
